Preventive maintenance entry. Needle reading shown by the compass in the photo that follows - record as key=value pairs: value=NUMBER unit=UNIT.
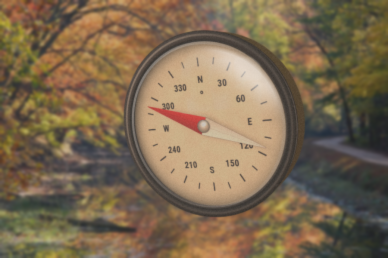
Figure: value=292.5 unit=°
